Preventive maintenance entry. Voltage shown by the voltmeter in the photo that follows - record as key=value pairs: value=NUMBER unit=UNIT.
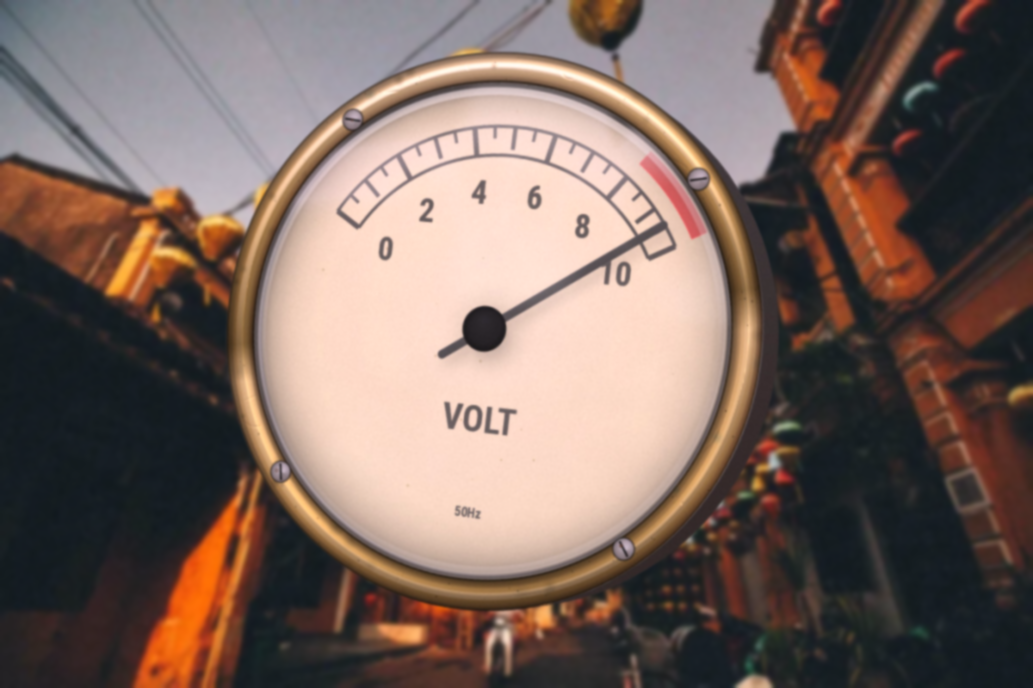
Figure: value=9.5 unit=V
